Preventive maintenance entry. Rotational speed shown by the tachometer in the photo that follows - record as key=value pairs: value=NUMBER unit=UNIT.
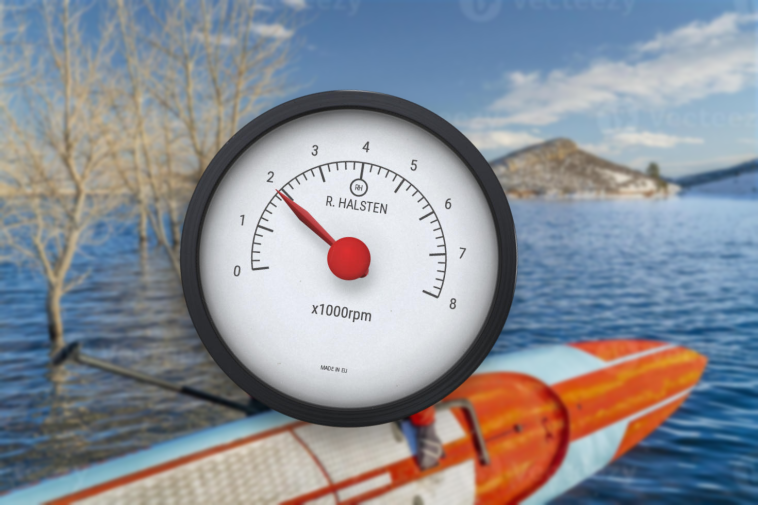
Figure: value=1900 unit=rpm
